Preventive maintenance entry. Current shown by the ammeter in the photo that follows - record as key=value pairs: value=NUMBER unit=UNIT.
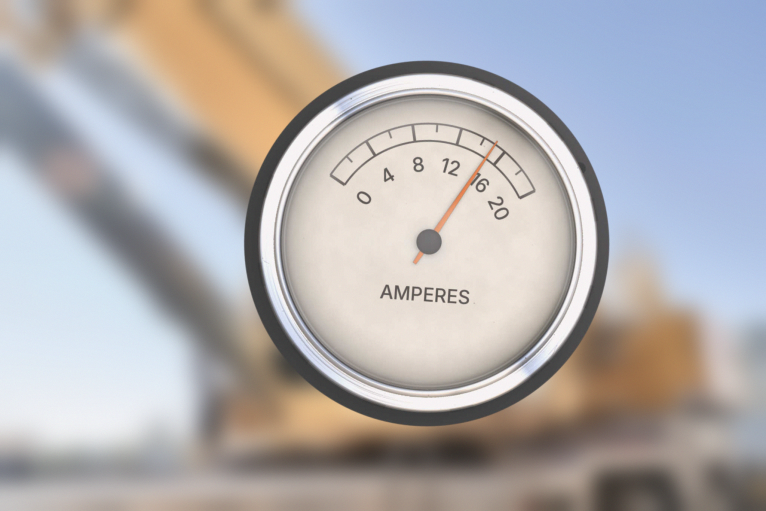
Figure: value=15 unit=A
